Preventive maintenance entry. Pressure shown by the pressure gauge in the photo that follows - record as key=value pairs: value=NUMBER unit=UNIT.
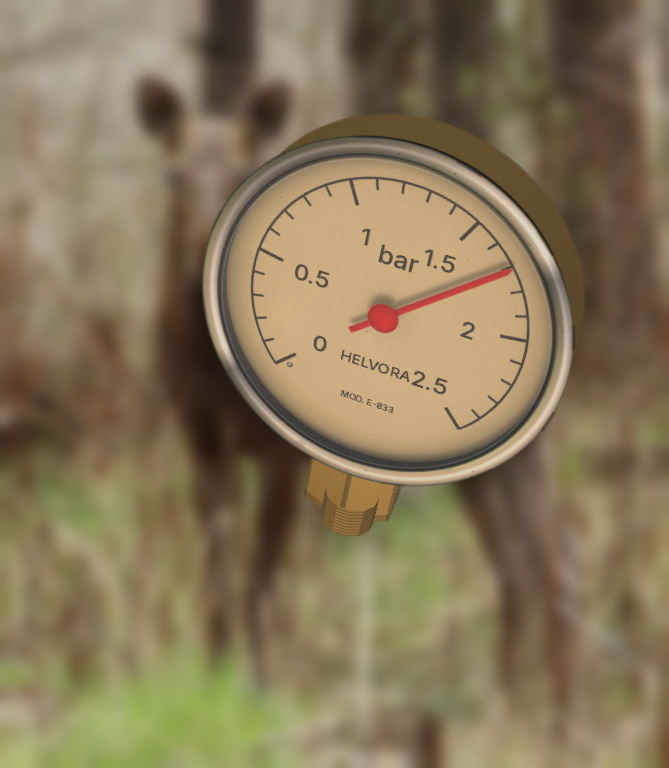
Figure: value=1.7 unit=bar
